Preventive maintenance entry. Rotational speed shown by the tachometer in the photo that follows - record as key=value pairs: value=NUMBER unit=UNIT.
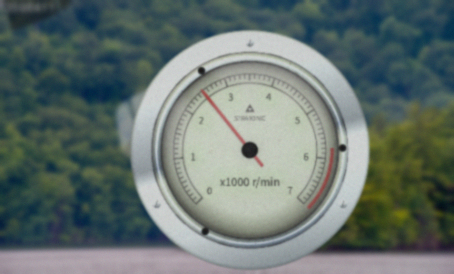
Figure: value=2500 unit=rpm
